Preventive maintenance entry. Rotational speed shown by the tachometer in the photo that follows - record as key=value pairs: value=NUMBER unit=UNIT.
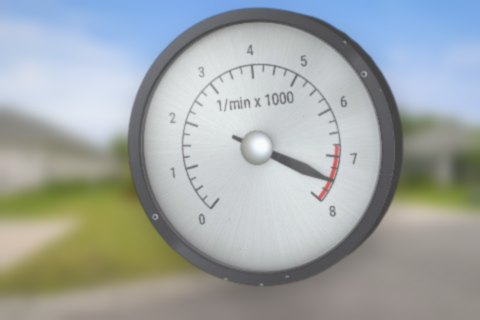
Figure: value=7500 unit=rpm
